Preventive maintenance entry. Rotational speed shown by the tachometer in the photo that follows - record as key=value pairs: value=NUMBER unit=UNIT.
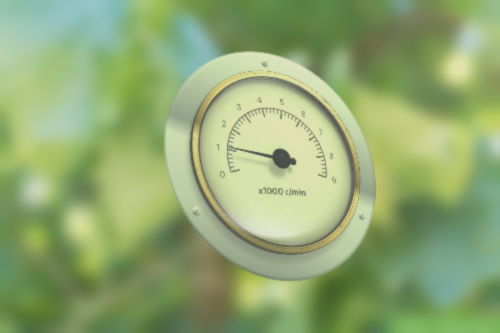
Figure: value=1000 unit=rpm
